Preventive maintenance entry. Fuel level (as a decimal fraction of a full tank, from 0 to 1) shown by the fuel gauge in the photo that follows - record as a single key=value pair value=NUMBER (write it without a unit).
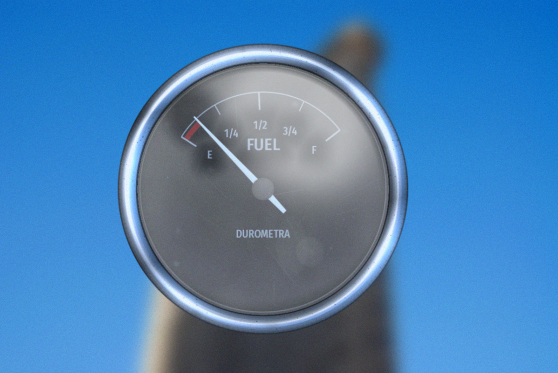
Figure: value=0.125
